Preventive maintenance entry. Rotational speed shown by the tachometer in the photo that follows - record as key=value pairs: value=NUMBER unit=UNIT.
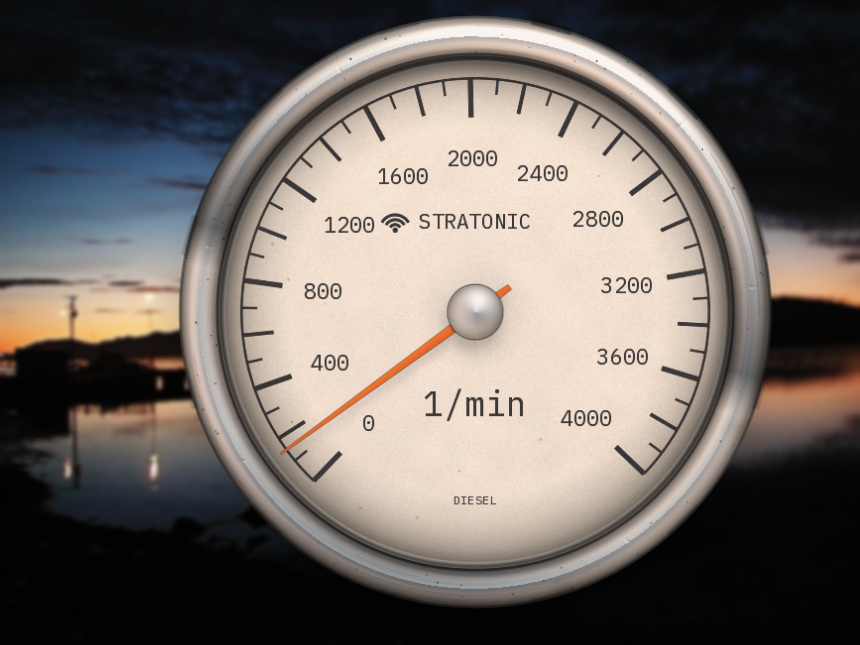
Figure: value=150 unit=rpm
